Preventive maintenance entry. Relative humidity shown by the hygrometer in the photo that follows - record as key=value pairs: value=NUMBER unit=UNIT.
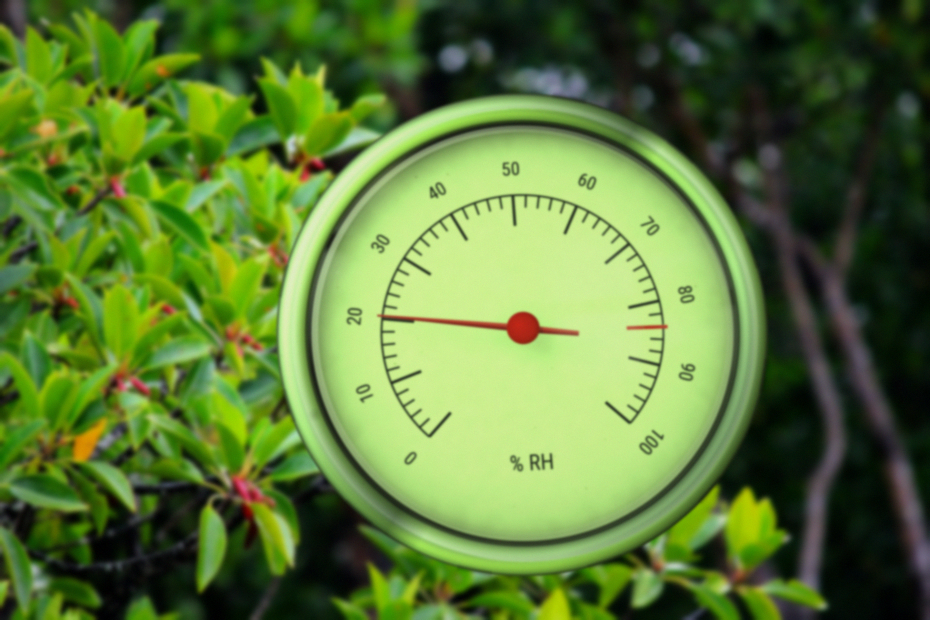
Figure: value=20 unit=%
